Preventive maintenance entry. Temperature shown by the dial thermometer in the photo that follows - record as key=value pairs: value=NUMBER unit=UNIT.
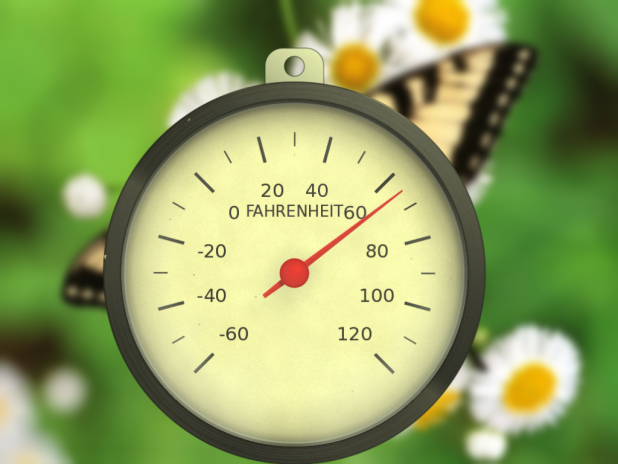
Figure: value=65 unit=°F
